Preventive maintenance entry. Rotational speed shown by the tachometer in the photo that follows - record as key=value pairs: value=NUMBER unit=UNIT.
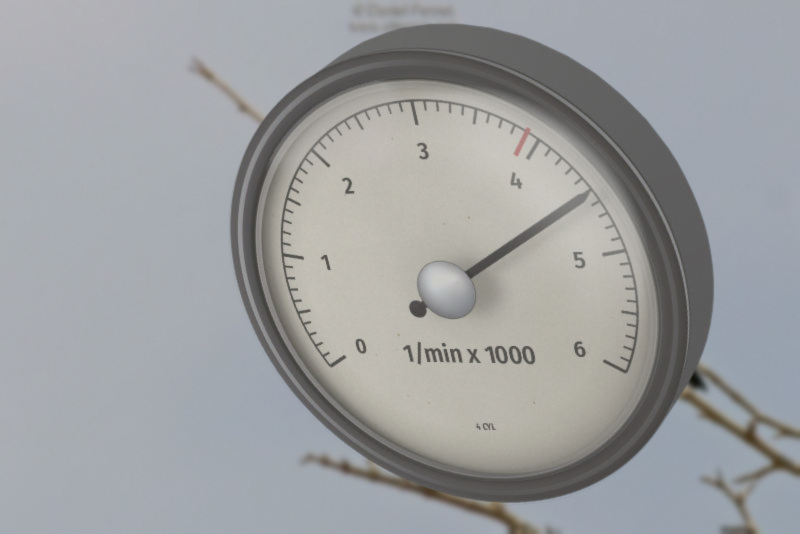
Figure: value=4500 unit=rpm
